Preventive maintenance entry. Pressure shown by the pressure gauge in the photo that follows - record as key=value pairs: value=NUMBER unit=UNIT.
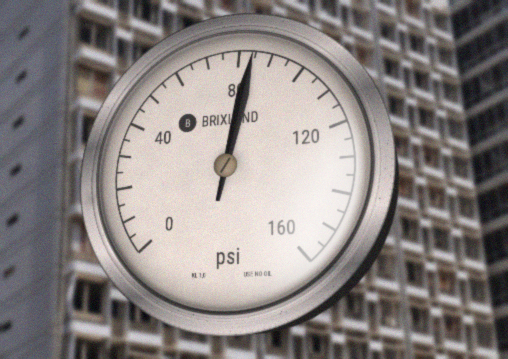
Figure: value=85 unit=psi
